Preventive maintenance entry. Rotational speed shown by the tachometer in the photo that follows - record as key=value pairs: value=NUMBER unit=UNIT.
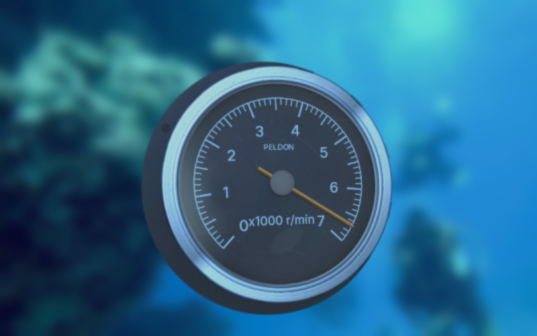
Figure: value=6700 unit=rpm
